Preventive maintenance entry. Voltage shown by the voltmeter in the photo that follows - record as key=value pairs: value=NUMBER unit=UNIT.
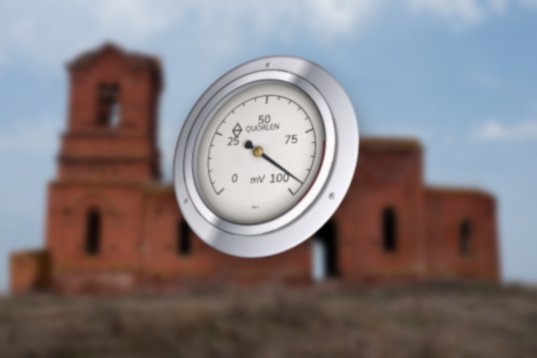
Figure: value=95 unit=mV
